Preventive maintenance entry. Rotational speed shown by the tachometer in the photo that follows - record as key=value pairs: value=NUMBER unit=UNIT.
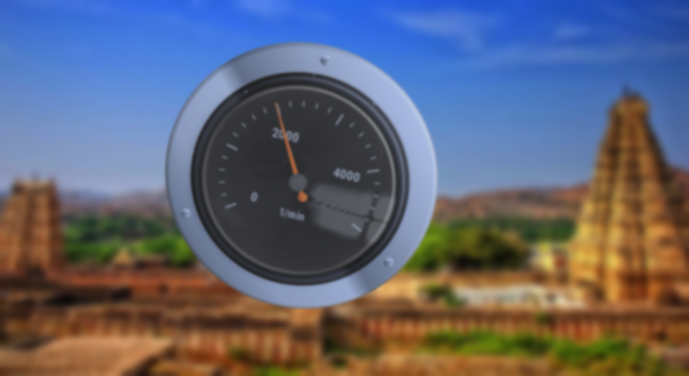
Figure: value=2000 unit=rpm
